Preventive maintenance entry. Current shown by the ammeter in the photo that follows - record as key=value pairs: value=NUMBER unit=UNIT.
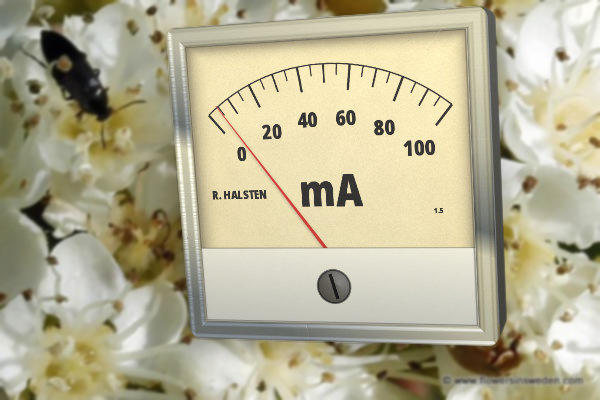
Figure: value=5 unit=mA
